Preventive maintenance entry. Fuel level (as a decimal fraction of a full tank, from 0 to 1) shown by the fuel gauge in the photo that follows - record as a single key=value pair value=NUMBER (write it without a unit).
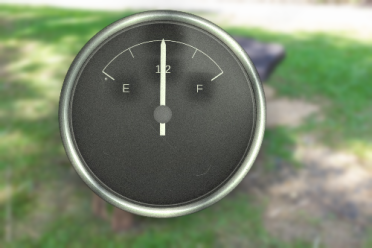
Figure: value=0.5
